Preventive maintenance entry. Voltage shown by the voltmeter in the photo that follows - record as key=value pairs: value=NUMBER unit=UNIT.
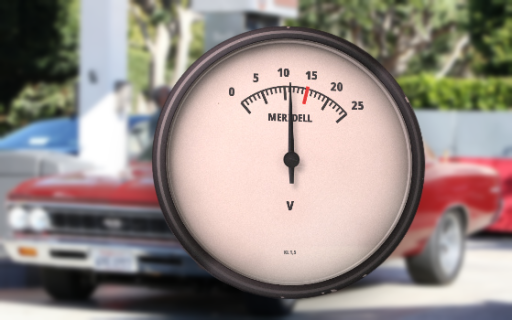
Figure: value=11 unit=V
